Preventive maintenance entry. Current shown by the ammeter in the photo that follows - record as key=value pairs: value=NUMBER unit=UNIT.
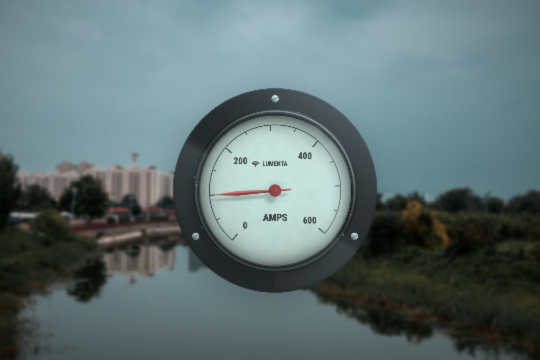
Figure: value=100 unit=A
